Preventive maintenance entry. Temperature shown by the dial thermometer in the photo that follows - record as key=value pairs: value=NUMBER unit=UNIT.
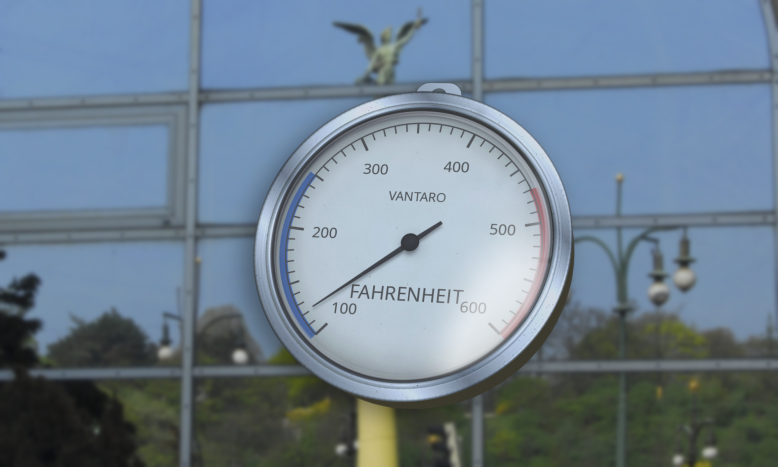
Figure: value=120 unit=°F
